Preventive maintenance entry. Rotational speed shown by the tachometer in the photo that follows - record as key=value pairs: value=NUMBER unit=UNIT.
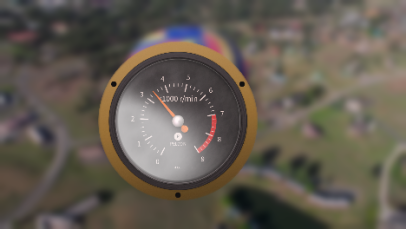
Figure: value=3400 unit=rpm
